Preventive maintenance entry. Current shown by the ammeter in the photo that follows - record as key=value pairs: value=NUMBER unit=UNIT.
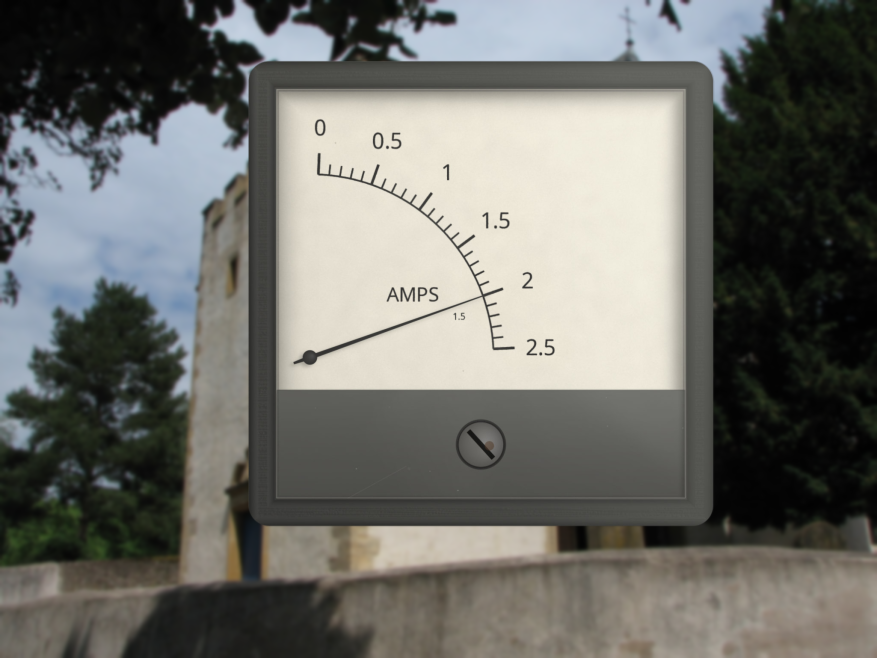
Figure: value=2 unit=A
